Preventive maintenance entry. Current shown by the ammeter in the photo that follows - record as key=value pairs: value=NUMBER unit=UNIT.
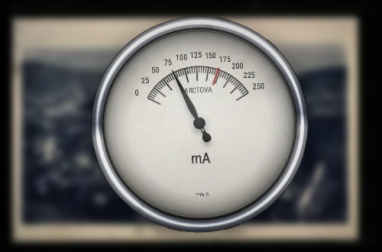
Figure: value=75 unit=mA
